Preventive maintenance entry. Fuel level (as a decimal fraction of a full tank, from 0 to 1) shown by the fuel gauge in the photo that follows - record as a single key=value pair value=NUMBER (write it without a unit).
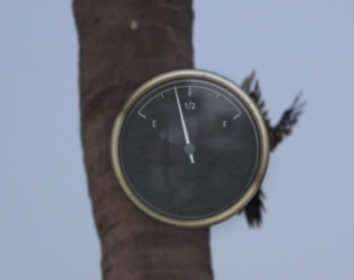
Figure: value=0.375
